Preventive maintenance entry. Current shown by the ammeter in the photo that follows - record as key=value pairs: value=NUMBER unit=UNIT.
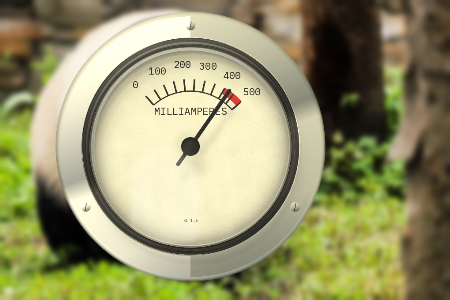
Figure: value=425 unit=mA
